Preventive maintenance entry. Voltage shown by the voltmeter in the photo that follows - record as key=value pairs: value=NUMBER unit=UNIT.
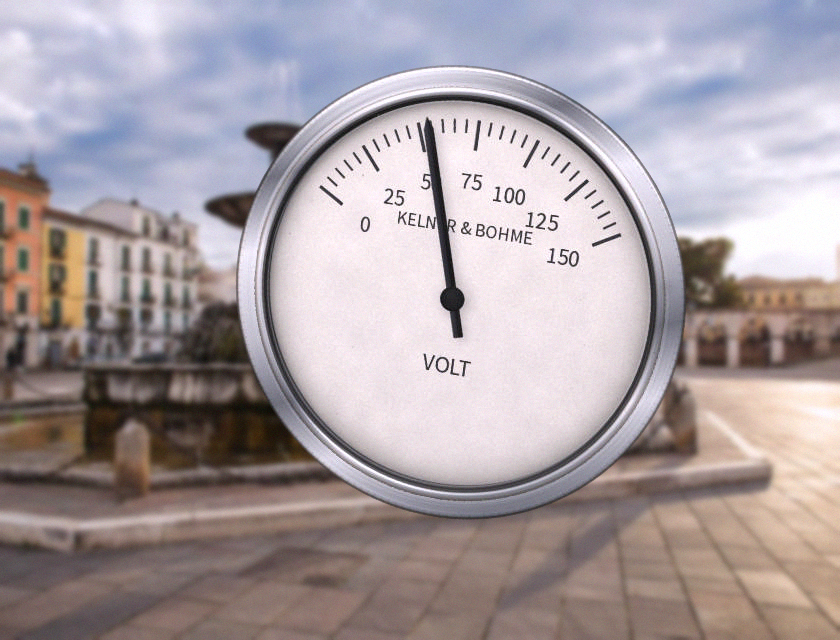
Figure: value=55 unit=V
